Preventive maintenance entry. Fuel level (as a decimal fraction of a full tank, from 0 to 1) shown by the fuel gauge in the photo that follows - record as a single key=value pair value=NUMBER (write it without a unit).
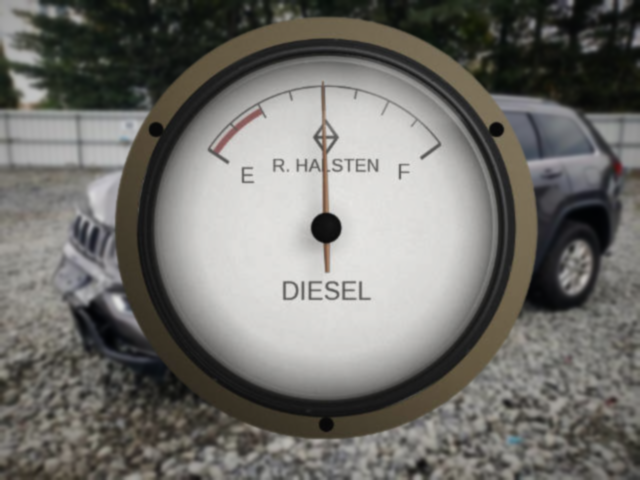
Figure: value=0.5
